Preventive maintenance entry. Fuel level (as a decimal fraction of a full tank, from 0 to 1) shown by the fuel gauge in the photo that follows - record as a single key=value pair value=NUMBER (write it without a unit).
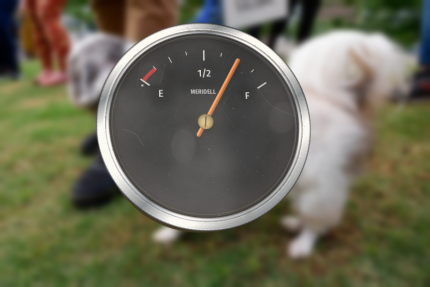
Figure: value=0.75
